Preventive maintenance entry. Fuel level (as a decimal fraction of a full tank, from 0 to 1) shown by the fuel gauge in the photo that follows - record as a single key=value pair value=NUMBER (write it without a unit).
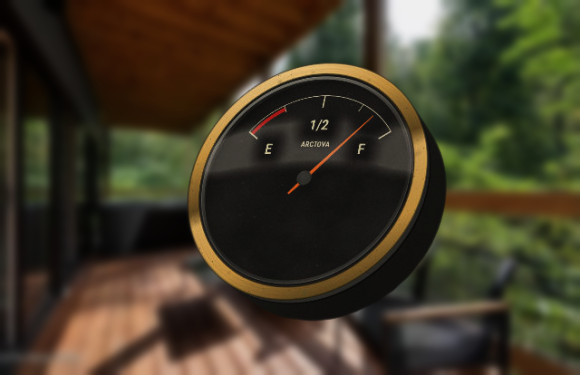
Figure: value=0.875
